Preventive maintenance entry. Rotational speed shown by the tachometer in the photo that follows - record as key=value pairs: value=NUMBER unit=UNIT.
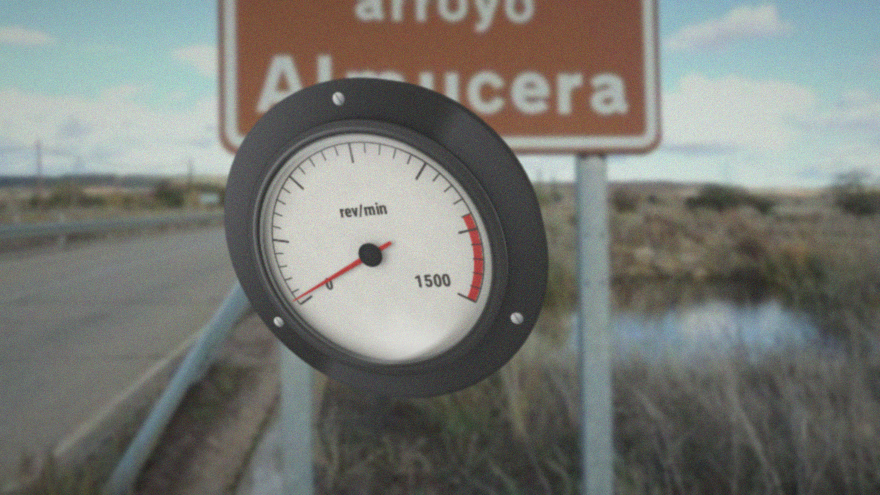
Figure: value=25 unit=rpm
